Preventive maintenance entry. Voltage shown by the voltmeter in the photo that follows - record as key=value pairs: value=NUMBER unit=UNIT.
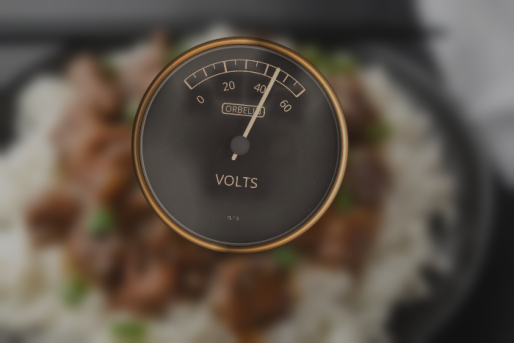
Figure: value=45 unit=V
